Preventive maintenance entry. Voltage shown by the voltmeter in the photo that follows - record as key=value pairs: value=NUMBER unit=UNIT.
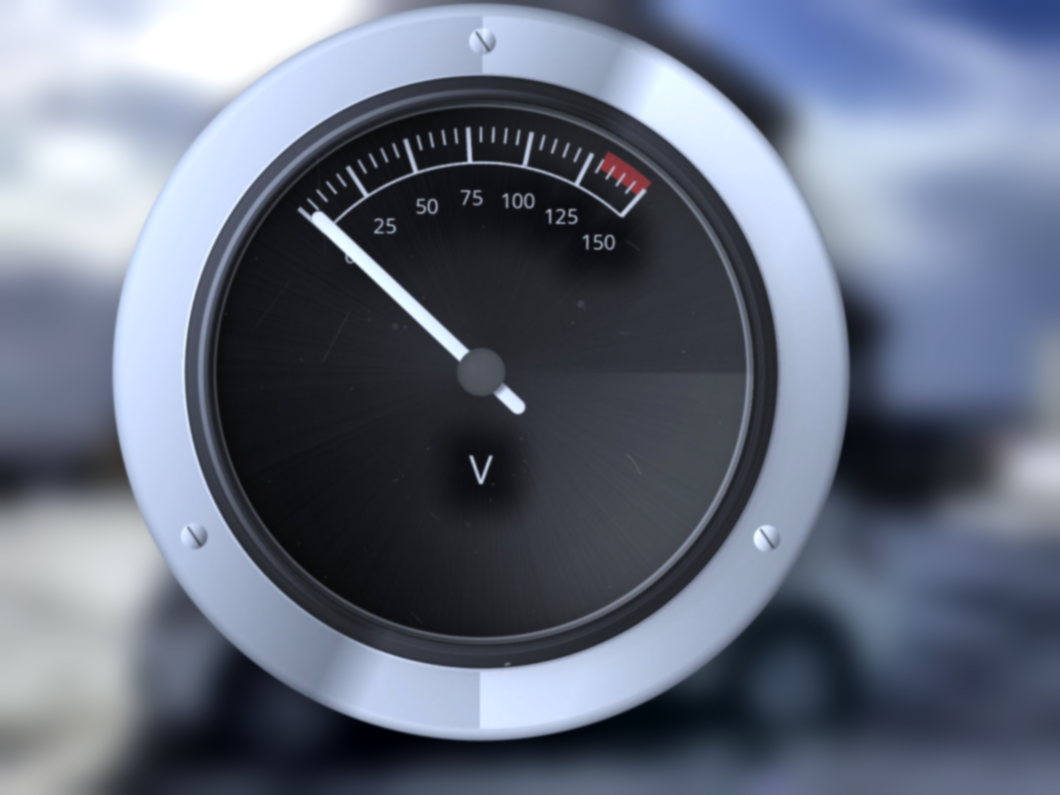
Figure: value=2.5 unit=V
